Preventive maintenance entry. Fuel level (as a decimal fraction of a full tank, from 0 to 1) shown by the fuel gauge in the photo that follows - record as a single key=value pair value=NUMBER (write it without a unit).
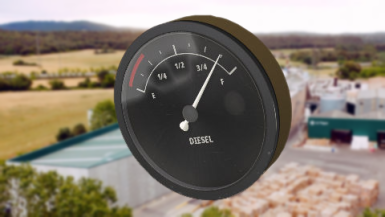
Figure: value=0.875
